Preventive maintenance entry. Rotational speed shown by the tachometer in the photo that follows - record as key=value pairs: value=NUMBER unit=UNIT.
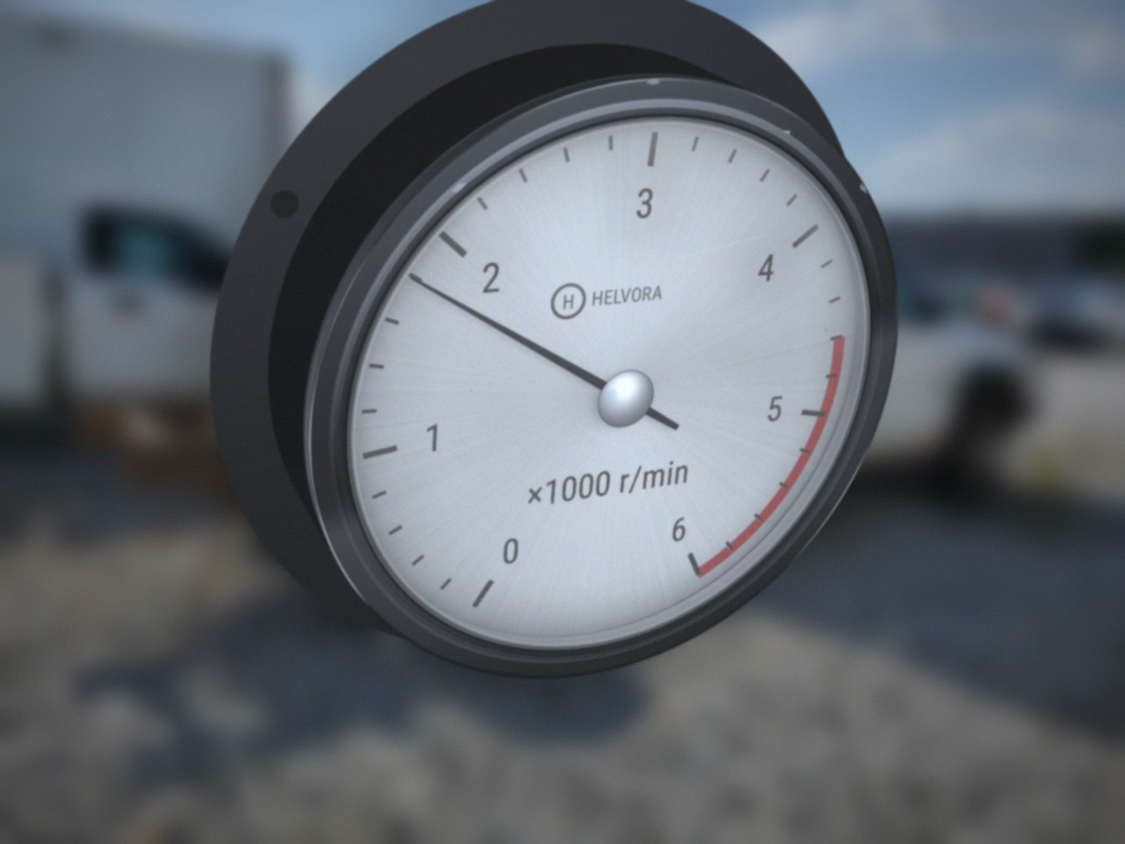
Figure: value=1800 unit=rpm
